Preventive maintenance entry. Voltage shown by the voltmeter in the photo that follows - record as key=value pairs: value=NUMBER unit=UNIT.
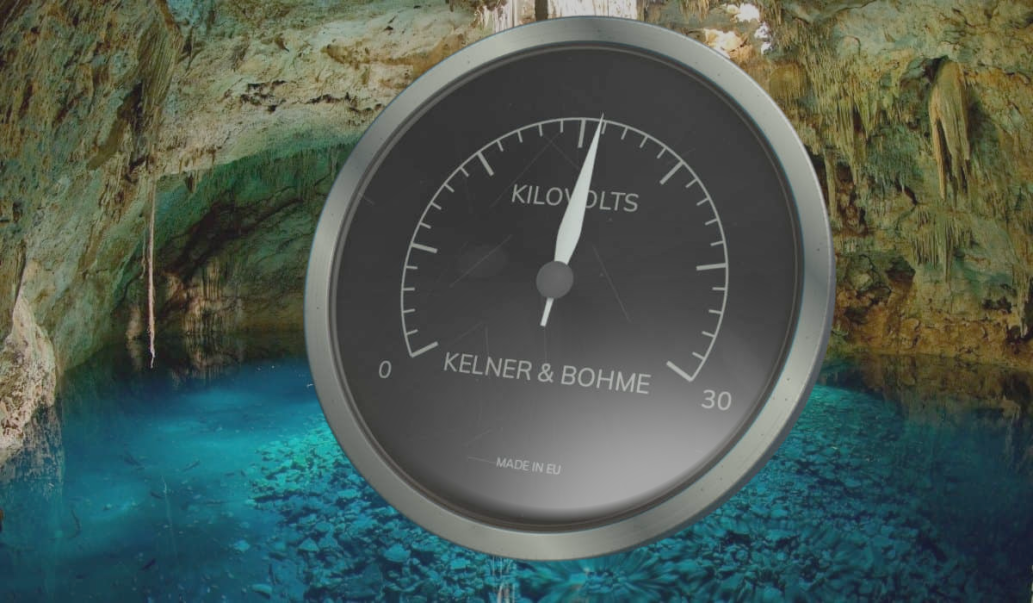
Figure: value=16 unit=kV
